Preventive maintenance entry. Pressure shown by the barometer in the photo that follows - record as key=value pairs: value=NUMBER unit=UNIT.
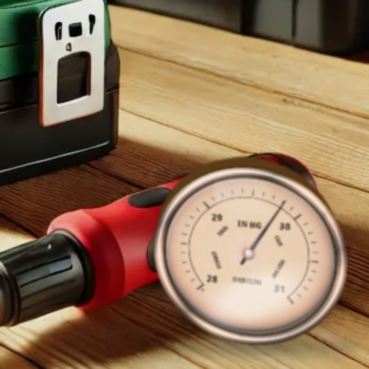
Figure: value=29.8 unit=inHg
